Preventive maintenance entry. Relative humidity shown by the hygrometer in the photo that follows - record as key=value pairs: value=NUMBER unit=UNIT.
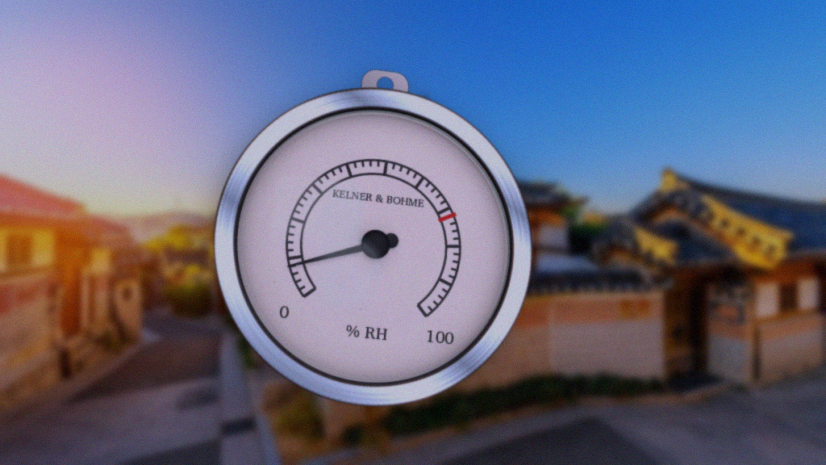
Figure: value=8 unit=%
